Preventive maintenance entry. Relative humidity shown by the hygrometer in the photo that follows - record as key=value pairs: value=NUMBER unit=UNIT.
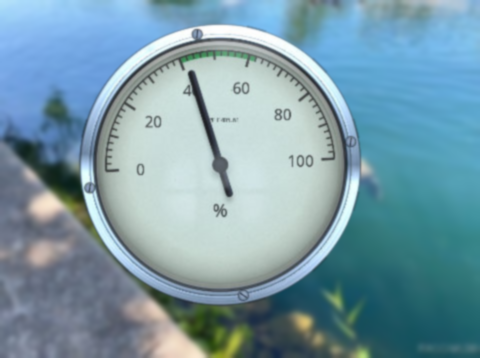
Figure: value=42 unit=%
